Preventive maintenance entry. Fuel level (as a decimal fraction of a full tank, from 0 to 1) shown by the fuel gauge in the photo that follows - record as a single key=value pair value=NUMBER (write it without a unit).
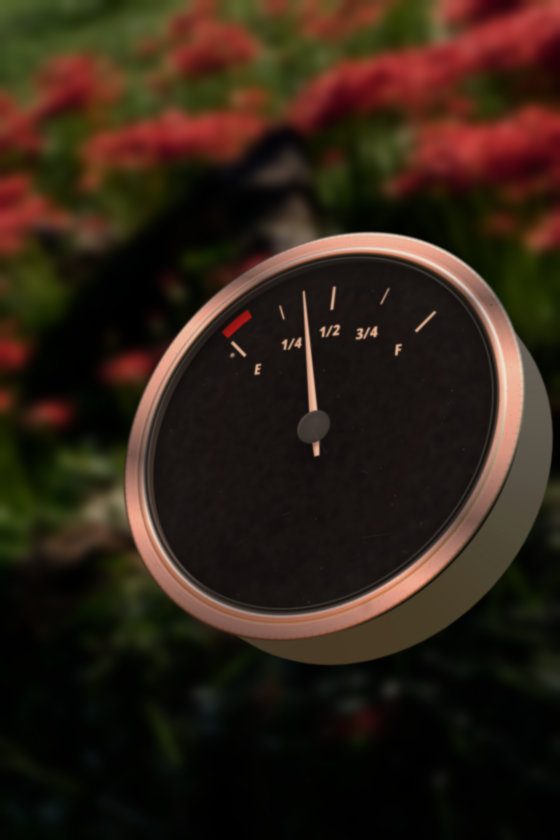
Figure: value=0.375
